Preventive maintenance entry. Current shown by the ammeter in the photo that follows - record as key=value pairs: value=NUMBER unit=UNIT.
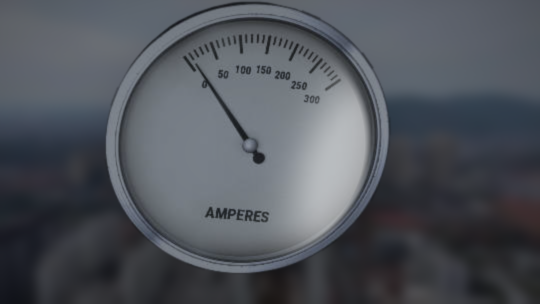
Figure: value=10 unit=A
